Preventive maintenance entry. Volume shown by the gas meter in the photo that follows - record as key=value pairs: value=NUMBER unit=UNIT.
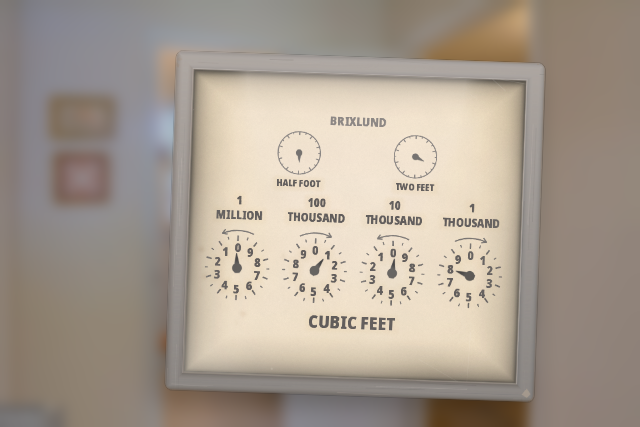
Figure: value=9800 unit=ft³
